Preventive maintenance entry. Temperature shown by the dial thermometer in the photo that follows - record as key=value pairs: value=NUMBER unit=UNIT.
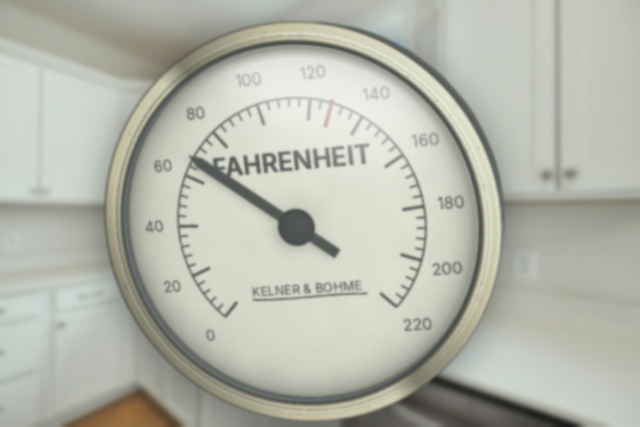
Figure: value=68 unit=°F
